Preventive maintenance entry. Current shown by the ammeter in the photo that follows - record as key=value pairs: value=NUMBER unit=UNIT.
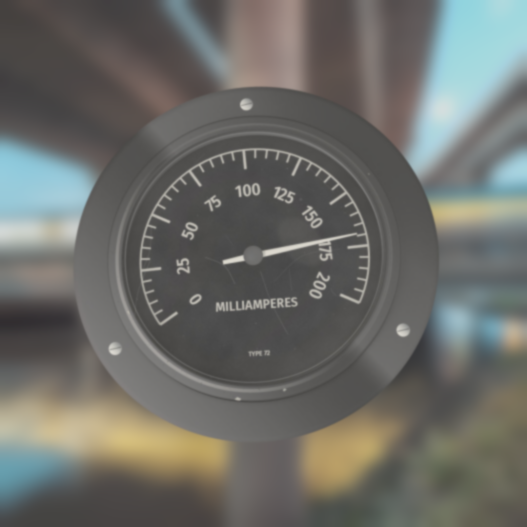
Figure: value=170 unit=mA
